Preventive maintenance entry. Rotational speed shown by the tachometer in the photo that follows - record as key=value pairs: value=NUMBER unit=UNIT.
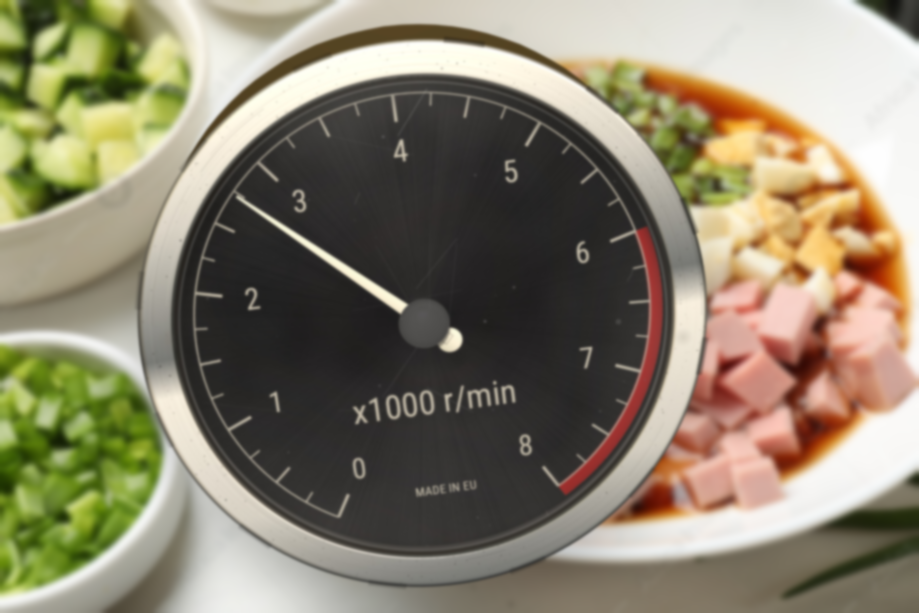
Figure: value=2750 unit=rpm
